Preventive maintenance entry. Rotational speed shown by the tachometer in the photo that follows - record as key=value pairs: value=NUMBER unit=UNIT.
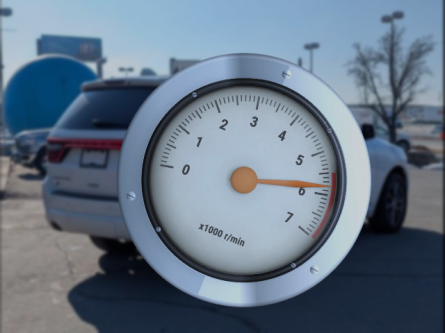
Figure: value=5800 unit=rpm
